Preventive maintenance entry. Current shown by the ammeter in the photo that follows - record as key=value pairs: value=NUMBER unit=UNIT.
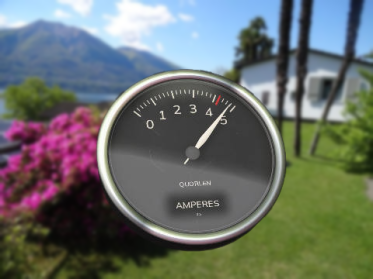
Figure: value=4.8 unit=A
